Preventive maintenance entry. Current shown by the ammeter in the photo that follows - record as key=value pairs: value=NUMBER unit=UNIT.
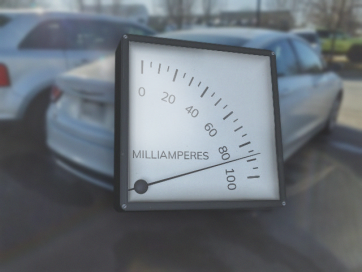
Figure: value=87.5 unit=mA
